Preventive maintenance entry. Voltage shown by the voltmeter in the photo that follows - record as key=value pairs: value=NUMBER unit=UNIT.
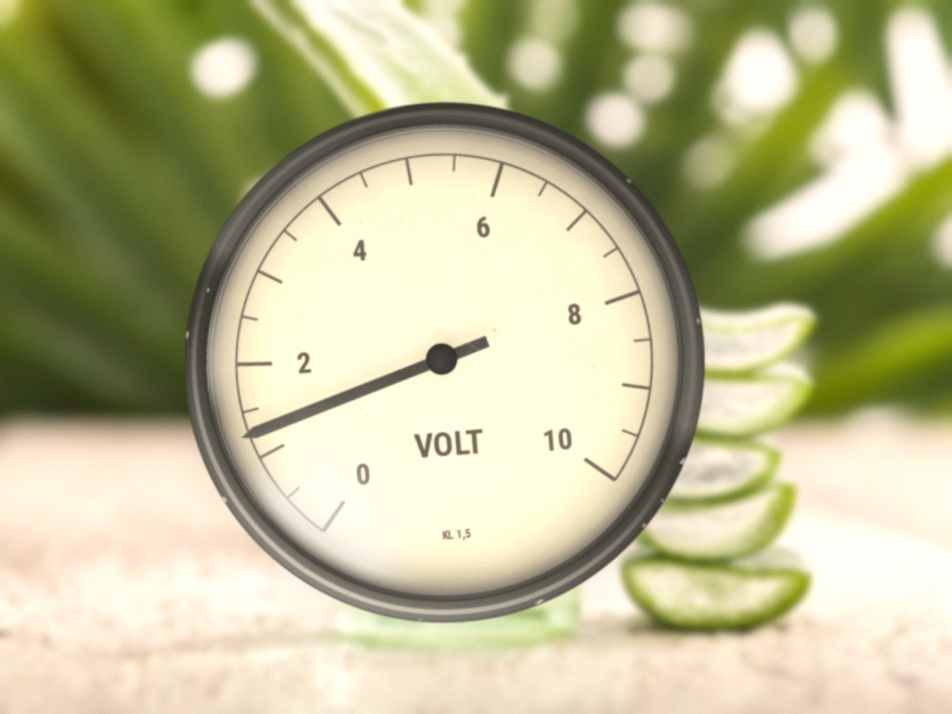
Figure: value=1.25 unit=V
